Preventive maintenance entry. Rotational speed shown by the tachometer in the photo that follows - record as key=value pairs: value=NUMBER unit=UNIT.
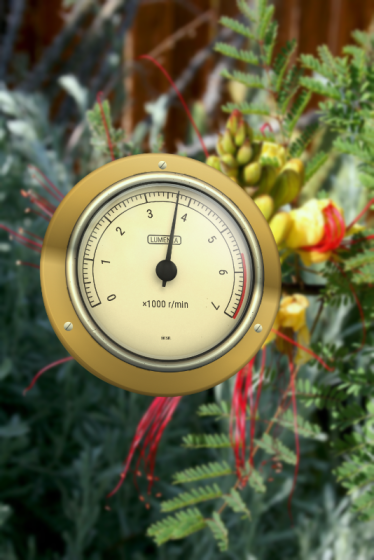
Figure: value=3700 unit=rpm
